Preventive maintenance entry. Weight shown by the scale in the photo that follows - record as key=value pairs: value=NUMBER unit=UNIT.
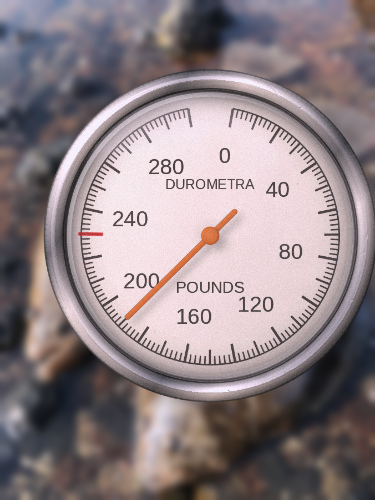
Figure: value=190 unit=lb
